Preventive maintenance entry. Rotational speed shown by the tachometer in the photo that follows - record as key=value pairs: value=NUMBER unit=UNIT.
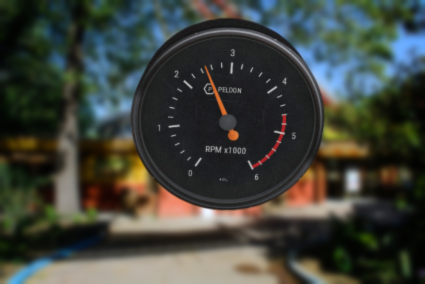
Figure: value=2500 unit=rpm
